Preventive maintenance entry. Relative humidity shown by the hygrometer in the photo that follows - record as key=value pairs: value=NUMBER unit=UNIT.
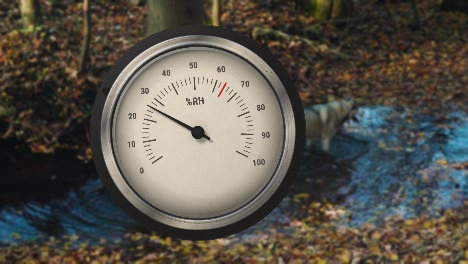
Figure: value=26 unit=%
